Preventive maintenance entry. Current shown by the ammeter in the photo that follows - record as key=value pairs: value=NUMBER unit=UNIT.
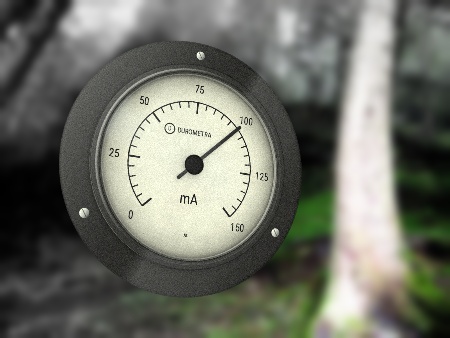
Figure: value=100 unit=mA
